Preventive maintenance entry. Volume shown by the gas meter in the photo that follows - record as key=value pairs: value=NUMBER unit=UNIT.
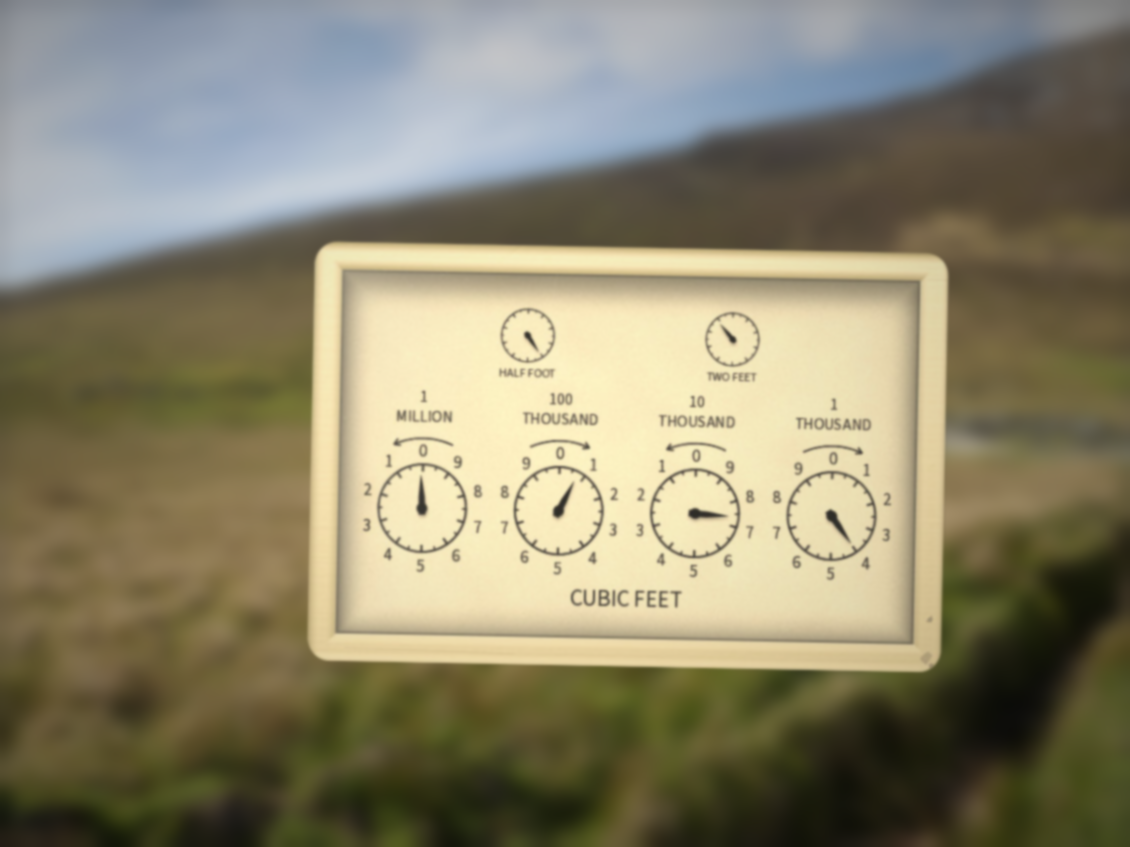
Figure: value=7400 unit=ft³
